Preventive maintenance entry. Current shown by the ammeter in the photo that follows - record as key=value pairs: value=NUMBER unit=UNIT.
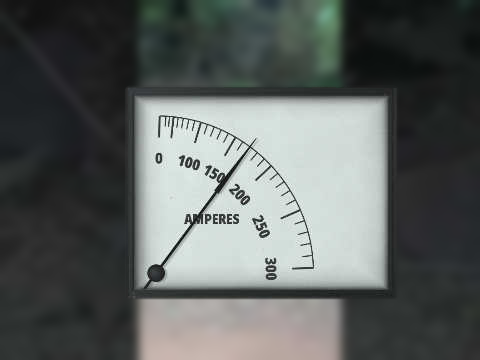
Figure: value=170 unit=A
